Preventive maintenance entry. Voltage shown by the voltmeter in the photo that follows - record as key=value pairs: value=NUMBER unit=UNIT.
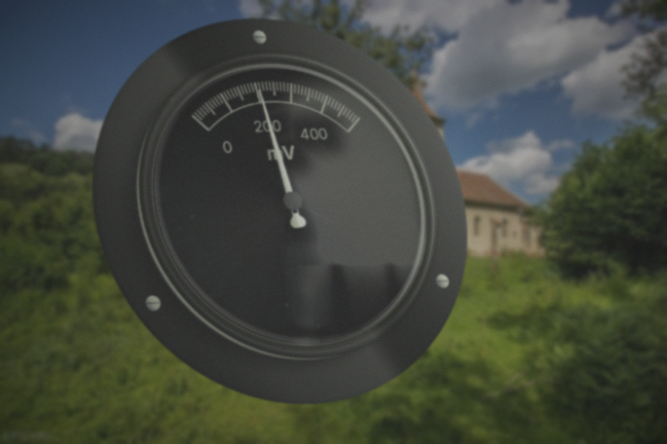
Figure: value=200 unit=mV
